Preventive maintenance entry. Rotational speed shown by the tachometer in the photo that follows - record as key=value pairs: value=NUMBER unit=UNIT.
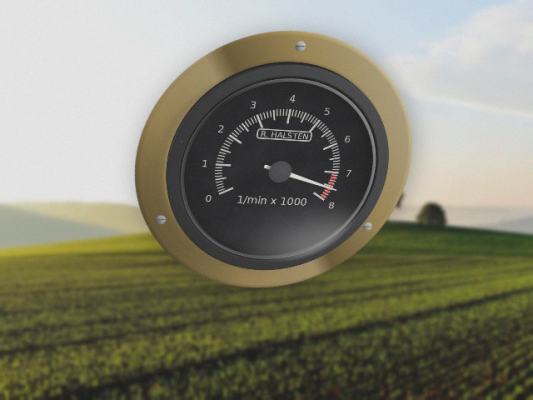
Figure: value=7500 unit=rpm
